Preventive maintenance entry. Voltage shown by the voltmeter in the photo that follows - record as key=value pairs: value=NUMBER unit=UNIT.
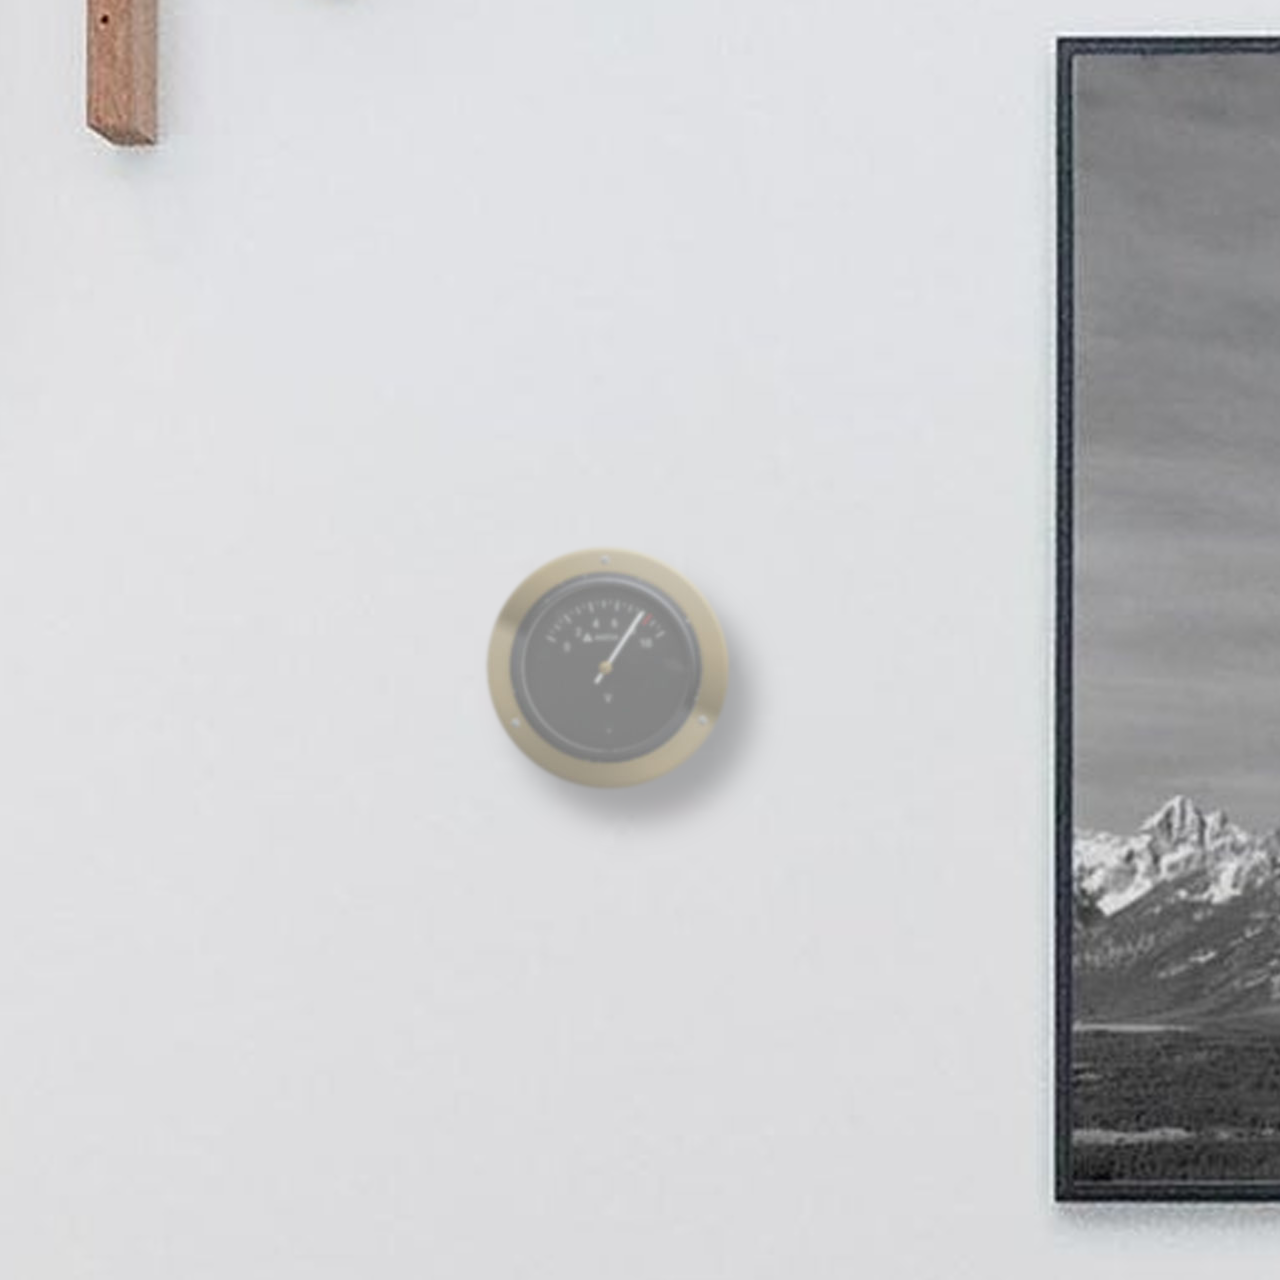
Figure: value=8 unit=V
